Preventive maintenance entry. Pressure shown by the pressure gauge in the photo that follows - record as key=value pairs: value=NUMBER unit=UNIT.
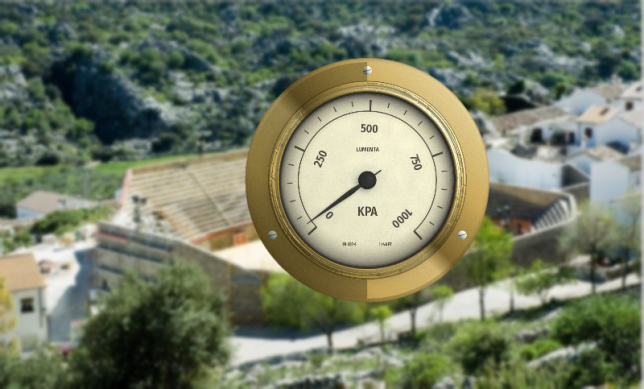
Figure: value=25 unit=kPa
